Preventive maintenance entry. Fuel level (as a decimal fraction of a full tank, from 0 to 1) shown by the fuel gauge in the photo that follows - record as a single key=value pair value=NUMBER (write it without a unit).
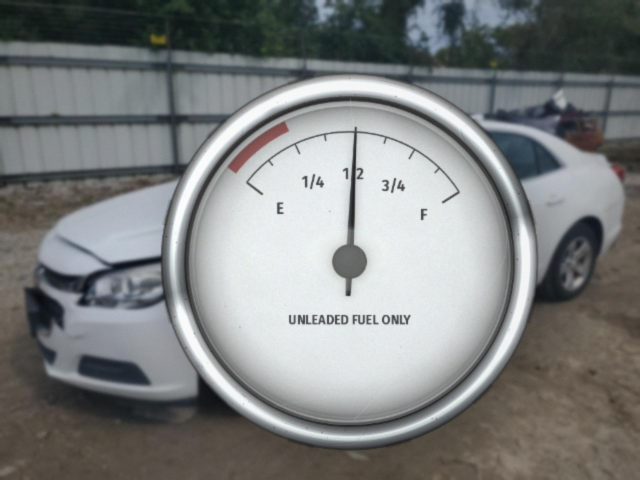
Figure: value=0.5
